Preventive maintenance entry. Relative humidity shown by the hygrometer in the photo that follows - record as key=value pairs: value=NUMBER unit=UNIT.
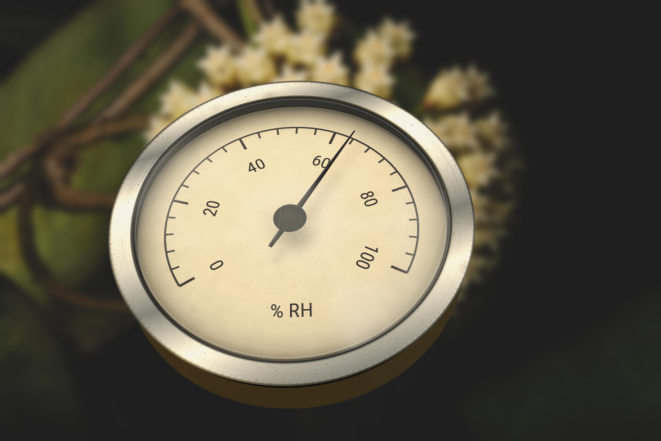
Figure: value=64 unit=%
